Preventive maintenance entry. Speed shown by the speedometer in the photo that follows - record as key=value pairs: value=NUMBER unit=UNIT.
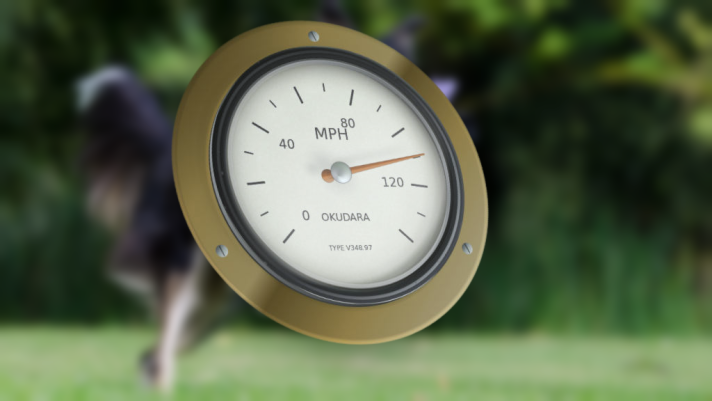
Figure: value=110 unit=mph
